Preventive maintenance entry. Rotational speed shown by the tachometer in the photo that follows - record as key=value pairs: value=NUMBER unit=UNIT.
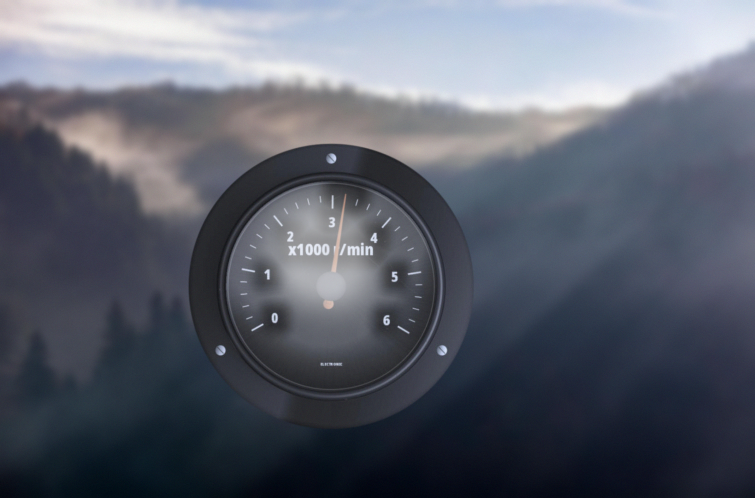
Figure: value=3200 unit=rpm
